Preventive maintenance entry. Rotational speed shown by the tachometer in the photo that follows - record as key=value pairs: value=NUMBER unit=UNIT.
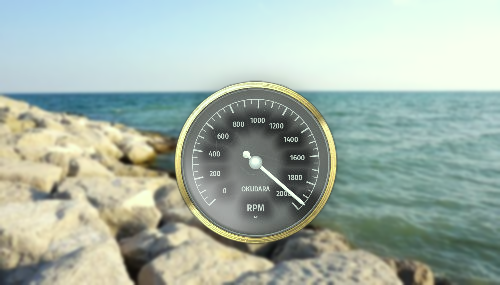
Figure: value=1950 unit=rpm
